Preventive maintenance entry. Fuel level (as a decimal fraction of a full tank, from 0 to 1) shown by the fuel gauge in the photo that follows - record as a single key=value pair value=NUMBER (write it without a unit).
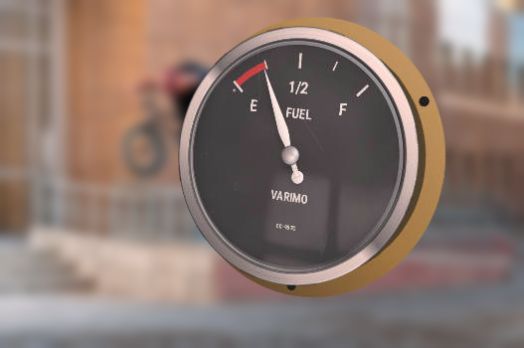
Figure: value=0.25
